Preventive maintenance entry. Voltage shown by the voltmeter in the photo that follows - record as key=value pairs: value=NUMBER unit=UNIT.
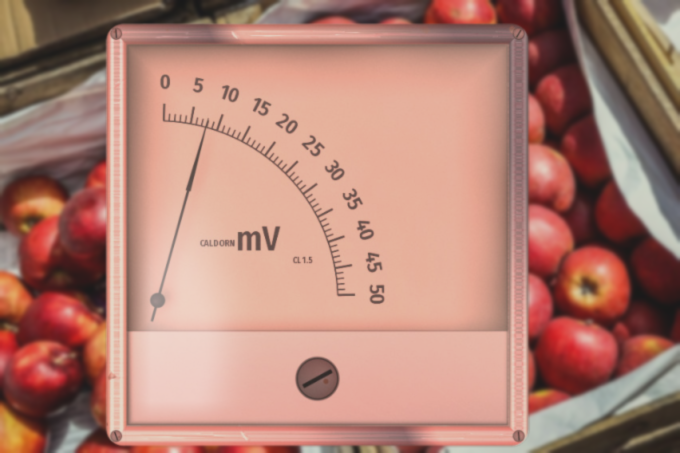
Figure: value=8 unit=mV
